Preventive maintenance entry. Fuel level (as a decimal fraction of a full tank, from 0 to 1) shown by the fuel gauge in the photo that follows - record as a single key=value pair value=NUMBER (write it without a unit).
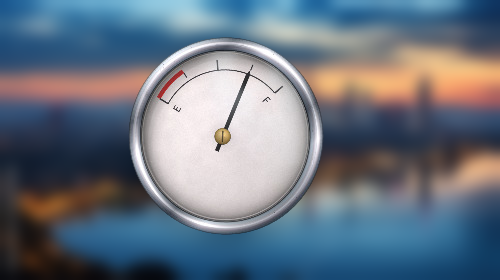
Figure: value=0.75
